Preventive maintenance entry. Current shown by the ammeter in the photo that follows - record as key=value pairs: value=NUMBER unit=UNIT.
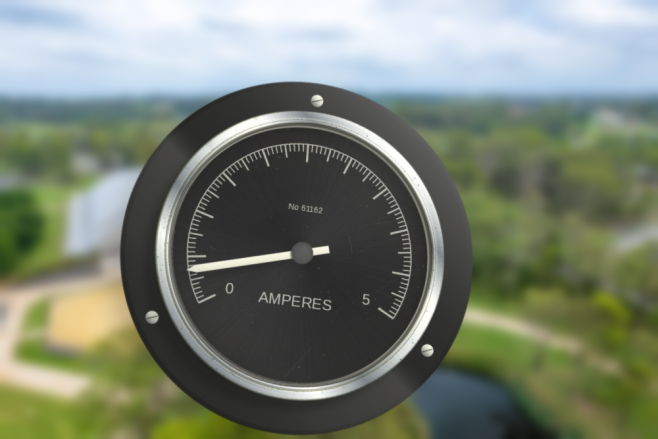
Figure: value=0.35 unit=A
